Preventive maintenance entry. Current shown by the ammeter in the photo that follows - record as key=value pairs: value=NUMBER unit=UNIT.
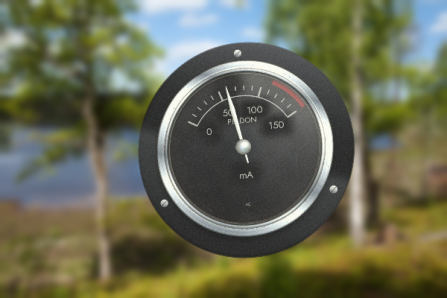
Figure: value=60 unit=mA
